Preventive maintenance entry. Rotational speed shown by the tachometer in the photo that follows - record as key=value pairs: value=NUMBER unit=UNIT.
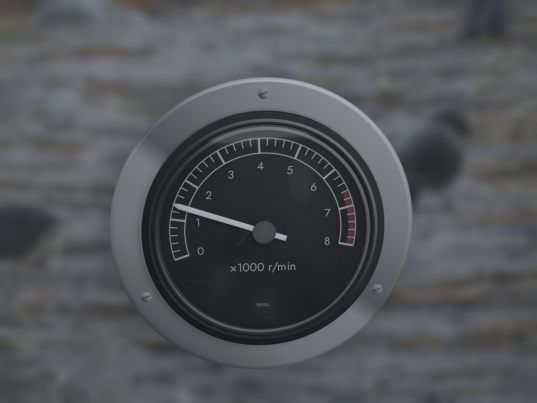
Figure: value=1400 unit=rpm
